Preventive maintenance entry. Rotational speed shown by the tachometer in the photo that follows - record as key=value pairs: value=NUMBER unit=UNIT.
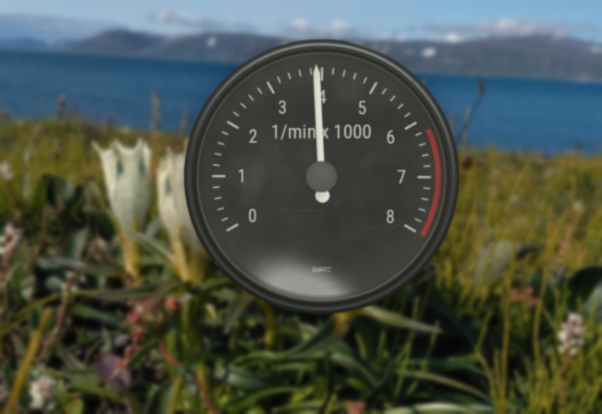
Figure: value=3900 unit=rpm
